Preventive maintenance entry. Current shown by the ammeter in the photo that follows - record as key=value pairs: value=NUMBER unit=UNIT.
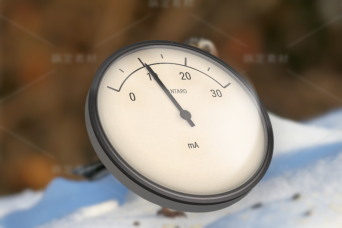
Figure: value=10 unit=mA
